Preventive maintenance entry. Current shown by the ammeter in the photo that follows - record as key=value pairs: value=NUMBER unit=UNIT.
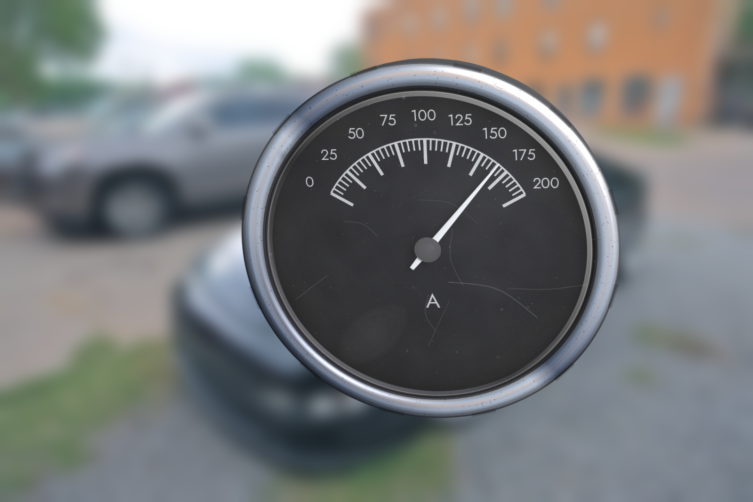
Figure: value=165 unit=A
